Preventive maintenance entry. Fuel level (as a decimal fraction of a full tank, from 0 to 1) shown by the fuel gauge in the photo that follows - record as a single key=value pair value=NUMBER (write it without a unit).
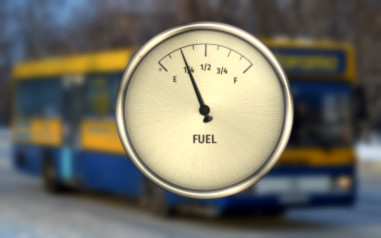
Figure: value=0.25
